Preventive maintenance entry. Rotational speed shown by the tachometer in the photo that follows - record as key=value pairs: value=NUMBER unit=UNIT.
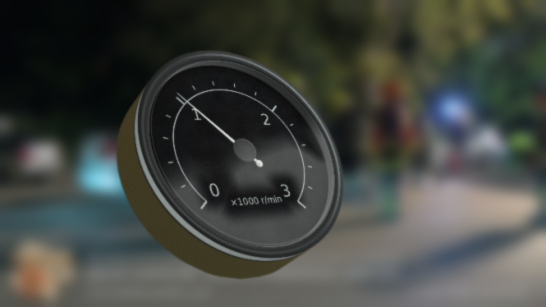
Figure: value=1000 unit=rpm
